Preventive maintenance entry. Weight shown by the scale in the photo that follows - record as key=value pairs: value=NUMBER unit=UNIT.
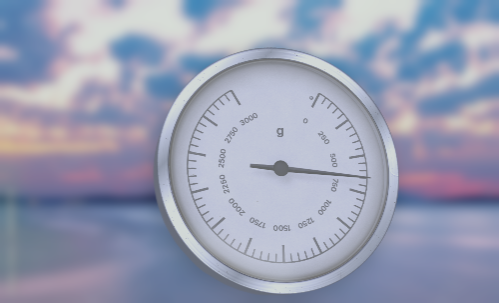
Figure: value=650 unit=g
